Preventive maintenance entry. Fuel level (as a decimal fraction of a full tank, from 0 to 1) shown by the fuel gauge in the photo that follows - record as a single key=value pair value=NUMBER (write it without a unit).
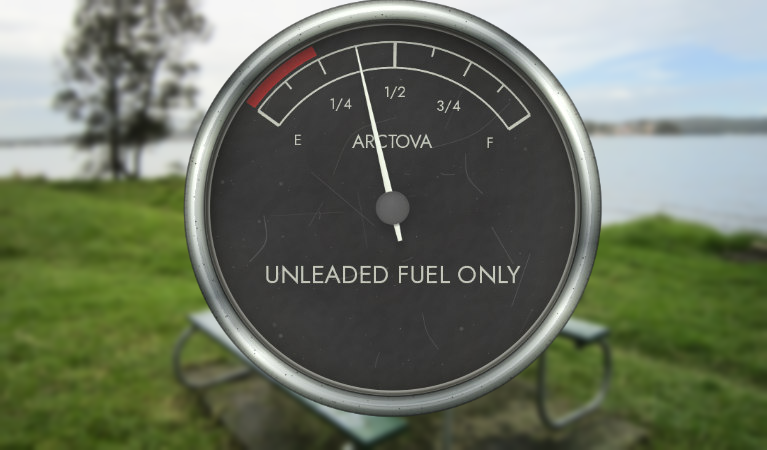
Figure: value=0.375
